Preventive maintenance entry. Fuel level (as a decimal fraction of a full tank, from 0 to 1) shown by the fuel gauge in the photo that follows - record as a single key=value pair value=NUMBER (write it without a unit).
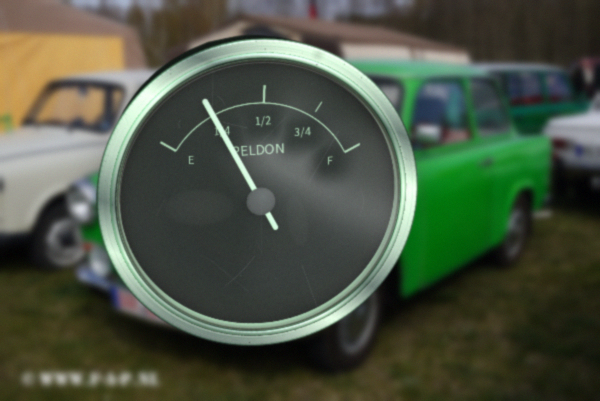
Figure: value=0.25
